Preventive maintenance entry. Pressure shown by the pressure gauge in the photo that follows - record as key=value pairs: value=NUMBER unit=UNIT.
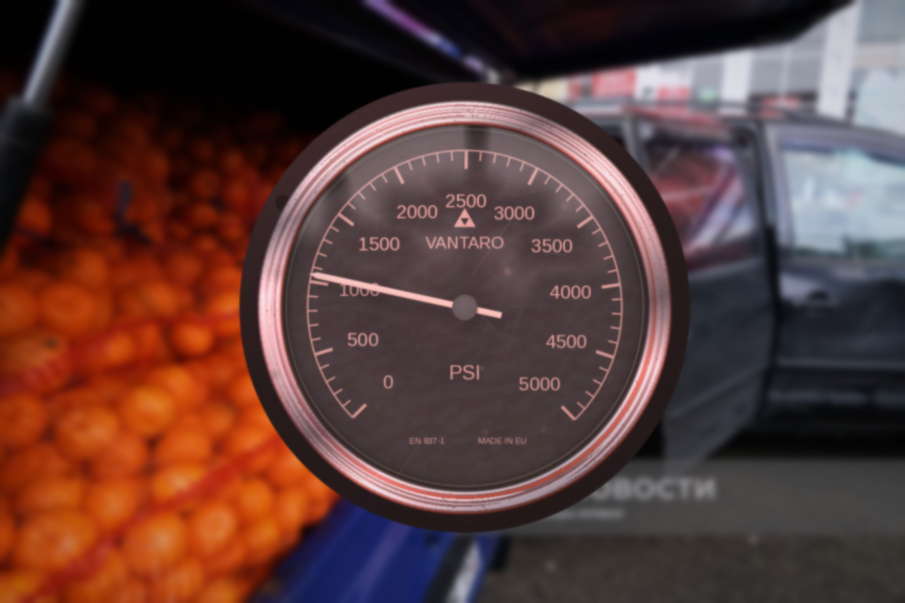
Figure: value=1050 unit=psi
